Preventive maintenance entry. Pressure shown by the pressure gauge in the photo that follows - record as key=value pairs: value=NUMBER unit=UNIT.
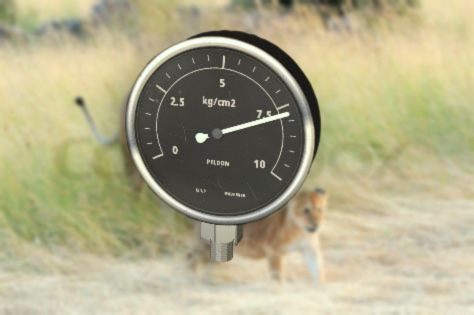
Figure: value=7.75 unit=kg/cm²
